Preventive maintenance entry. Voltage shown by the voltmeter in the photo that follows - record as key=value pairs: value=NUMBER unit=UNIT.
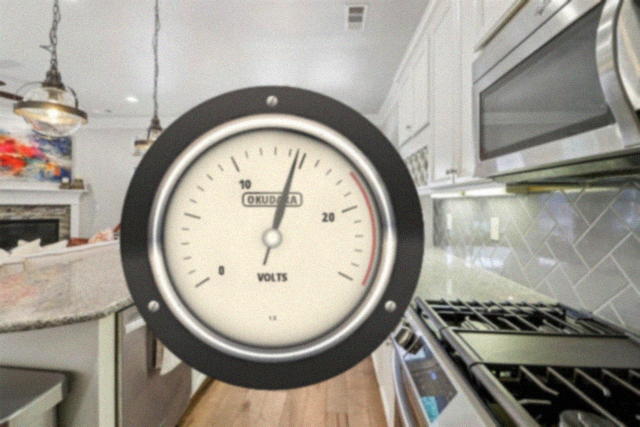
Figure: value=14.5 unit=V
